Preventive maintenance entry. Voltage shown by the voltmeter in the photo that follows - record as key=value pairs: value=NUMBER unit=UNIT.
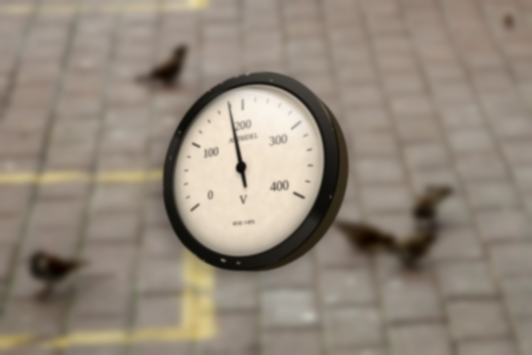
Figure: value=180 unit=V
